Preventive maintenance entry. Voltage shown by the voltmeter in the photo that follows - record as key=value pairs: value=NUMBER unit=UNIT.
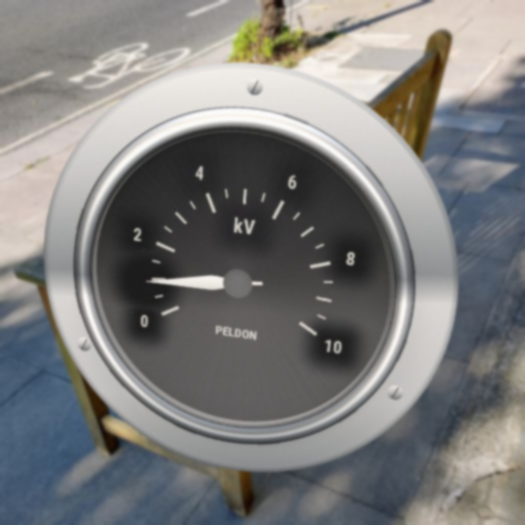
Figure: value=1 unit=kV
